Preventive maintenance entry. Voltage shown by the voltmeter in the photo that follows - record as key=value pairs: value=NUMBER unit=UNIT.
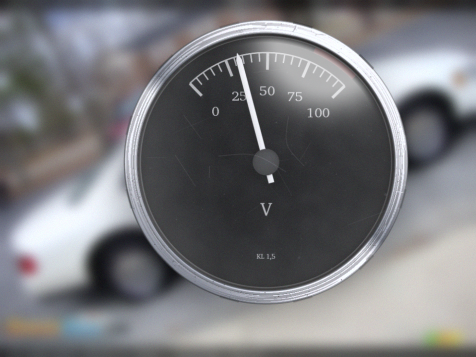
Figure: value=32.5 unit=V
